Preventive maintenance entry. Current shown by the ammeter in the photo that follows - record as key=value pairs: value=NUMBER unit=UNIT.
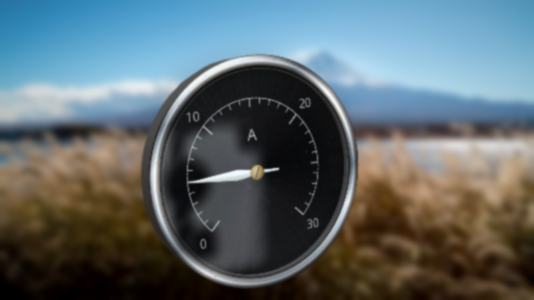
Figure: value=5 unit=A
